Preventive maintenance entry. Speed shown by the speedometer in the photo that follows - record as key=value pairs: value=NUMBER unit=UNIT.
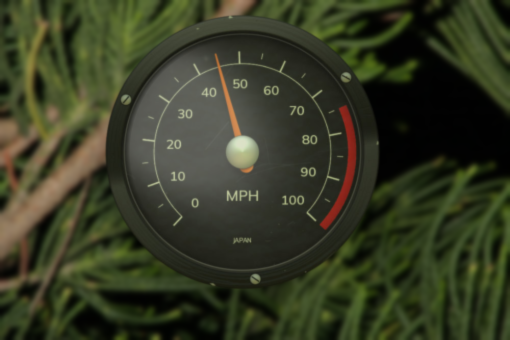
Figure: value=45 unit=mph
